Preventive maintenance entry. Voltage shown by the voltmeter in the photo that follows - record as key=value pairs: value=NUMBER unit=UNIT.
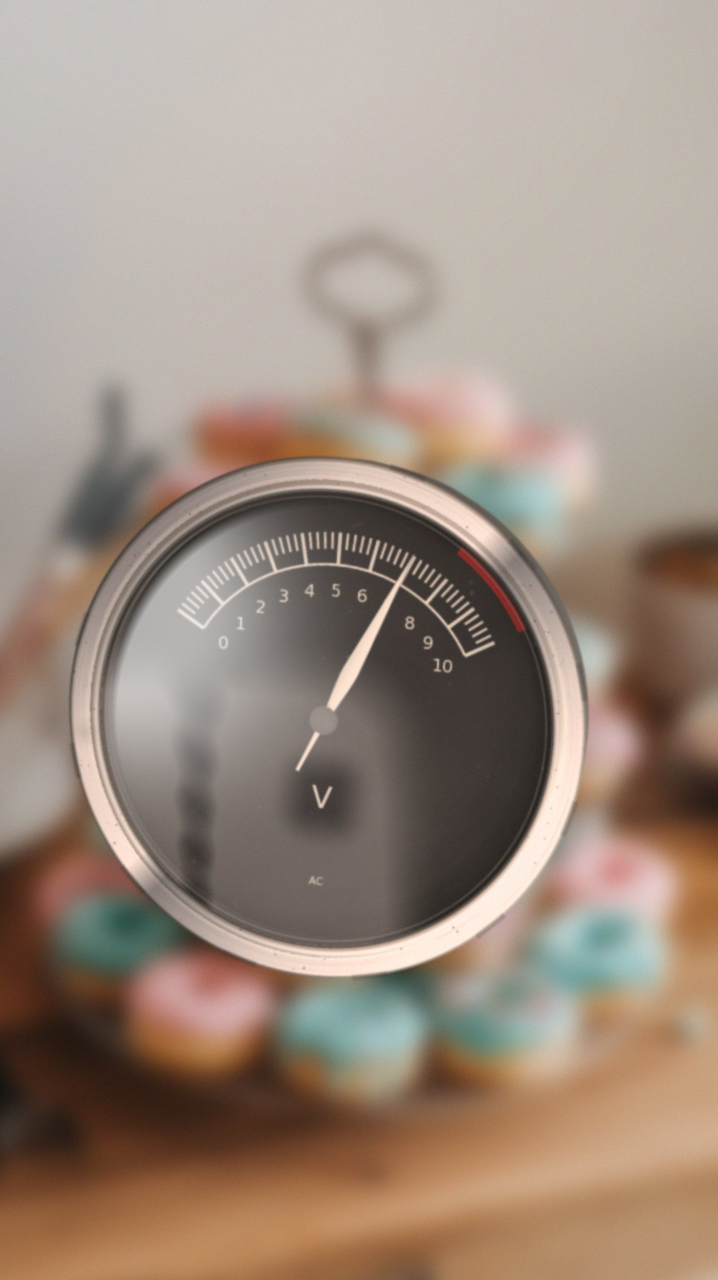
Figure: value=7 unit=V
